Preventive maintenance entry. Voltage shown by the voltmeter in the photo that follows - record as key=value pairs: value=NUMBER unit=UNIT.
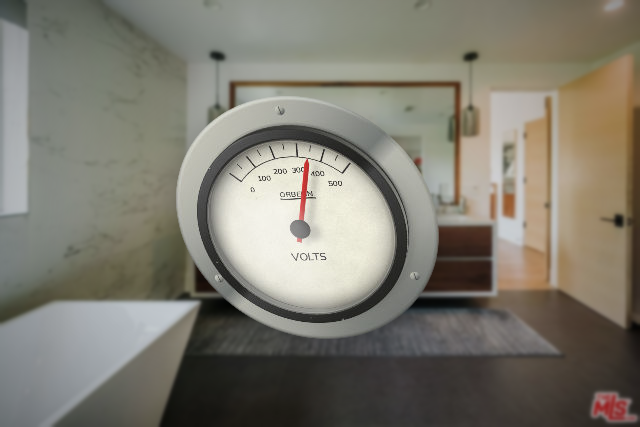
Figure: value=350 unit=V
